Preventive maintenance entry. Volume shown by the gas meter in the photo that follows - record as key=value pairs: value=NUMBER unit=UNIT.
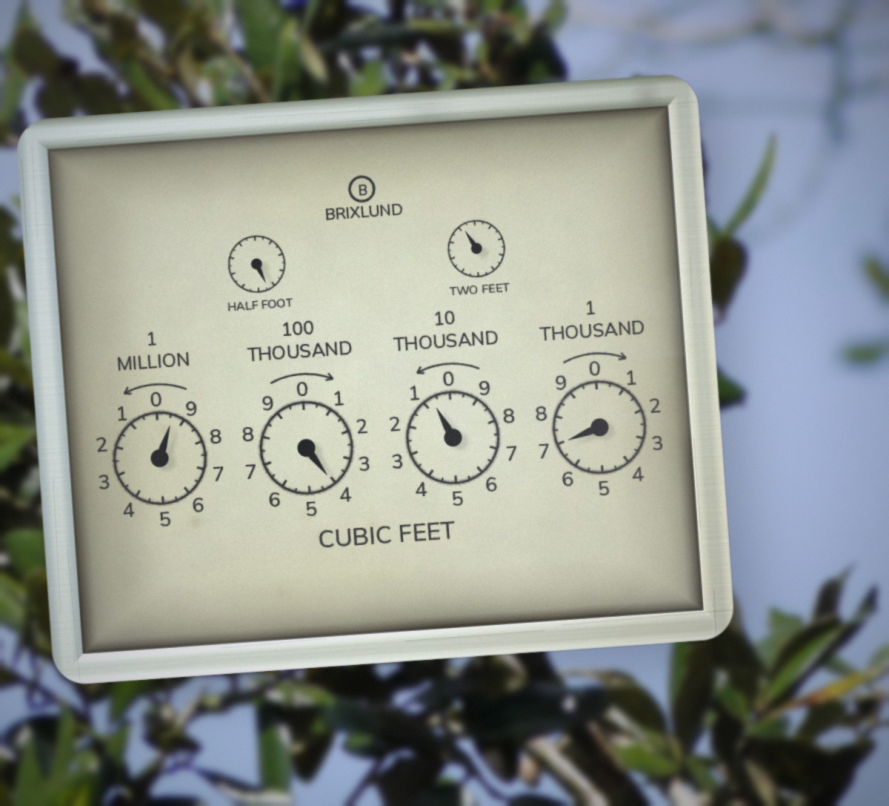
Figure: value=940700 unit=ft³
